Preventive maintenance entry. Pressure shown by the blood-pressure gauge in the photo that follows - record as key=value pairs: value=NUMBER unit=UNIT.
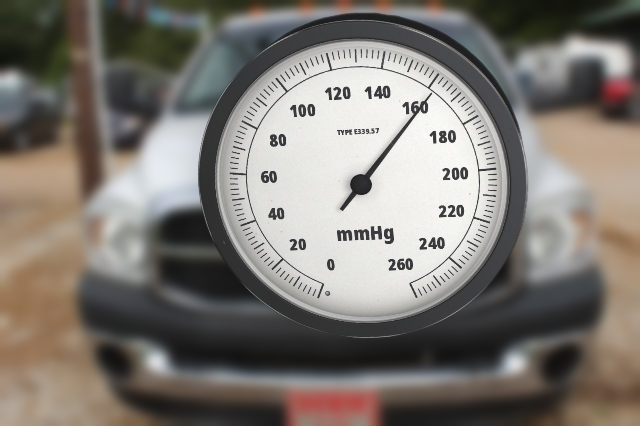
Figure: value=162 unit=mmHg
